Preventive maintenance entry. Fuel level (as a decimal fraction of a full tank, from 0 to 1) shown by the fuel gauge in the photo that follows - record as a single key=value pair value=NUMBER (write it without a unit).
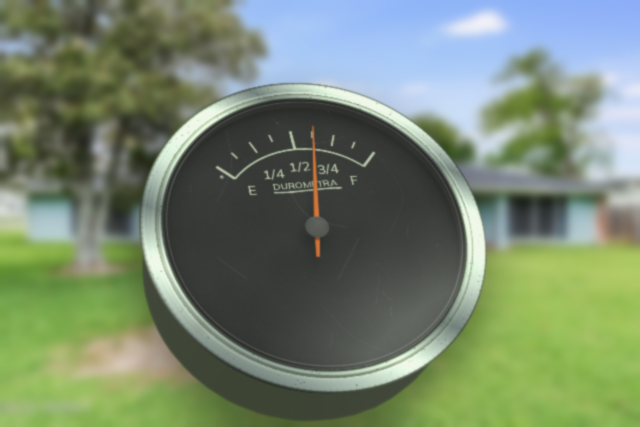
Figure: value=0.625
